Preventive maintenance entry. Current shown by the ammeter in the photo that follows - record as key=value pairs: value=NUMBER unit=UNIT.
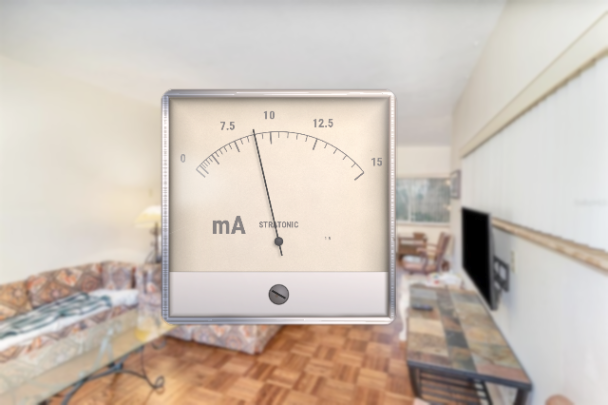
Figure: value=9 unit=mA
